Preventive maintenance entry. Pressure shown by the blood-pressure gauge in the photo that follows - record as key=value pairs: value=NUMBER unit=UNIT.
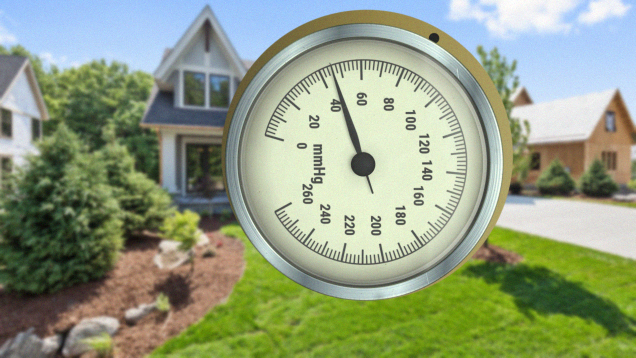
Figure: value=46 unit=mmHg
